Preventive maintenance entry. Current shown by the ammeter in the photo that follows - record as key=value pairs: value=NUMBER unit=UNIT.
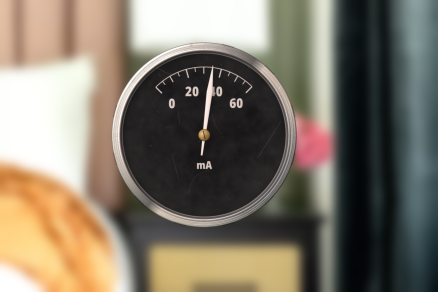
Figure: value=35 unit=mA
